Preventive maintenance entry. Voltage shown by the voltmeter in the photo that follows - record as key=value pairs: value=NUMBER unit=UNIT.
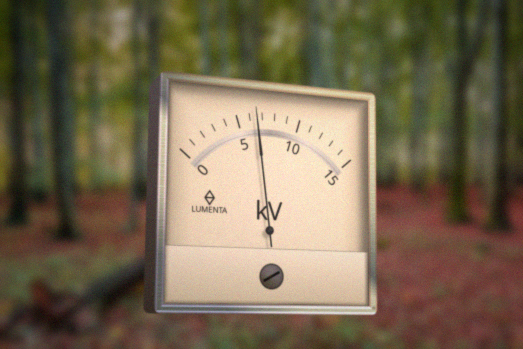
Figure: value=6.5 unit=kV
